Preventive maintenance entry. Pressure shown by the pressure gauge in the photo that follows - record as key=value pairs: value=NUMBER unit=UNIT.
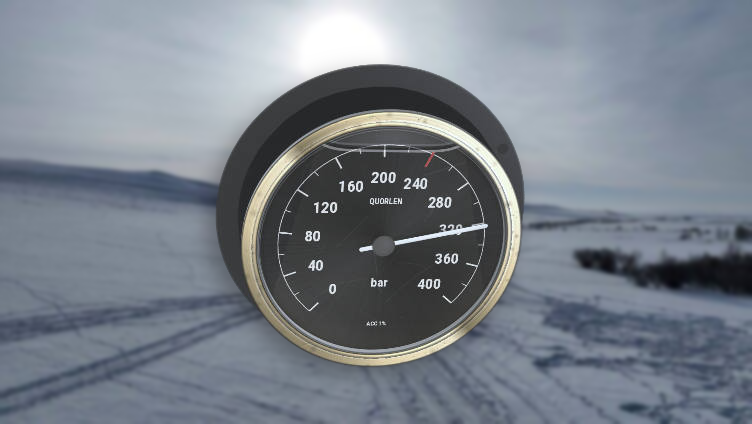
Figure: value=320 unit=bar
